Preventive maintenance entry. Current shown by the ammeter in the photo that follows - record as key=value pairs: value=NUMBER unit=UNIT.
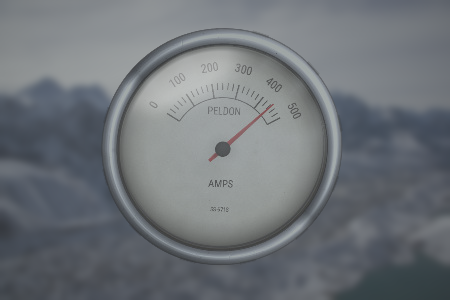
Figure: value=440 unit=A
